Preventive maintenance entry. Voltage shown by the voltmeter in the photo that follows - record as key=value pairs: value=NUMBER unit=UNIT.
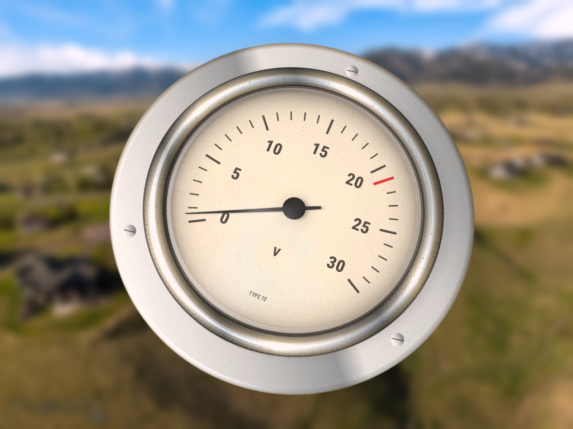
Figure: value=0.5 unit=V
